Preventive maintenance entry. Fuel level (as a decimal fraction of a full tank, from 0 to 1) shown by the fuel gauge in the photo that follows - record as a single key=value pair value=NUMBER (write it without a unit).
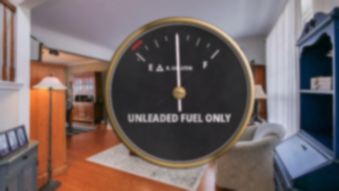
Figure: value=0.5
